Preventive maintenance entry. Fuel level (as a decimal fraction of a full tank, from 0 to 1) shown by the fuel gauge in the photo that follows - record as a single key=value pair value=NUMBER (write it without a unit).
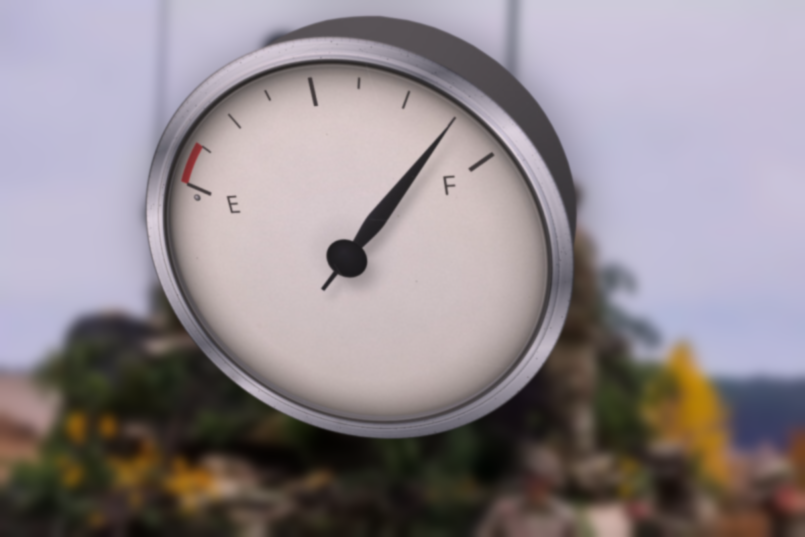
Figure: value=0.875
